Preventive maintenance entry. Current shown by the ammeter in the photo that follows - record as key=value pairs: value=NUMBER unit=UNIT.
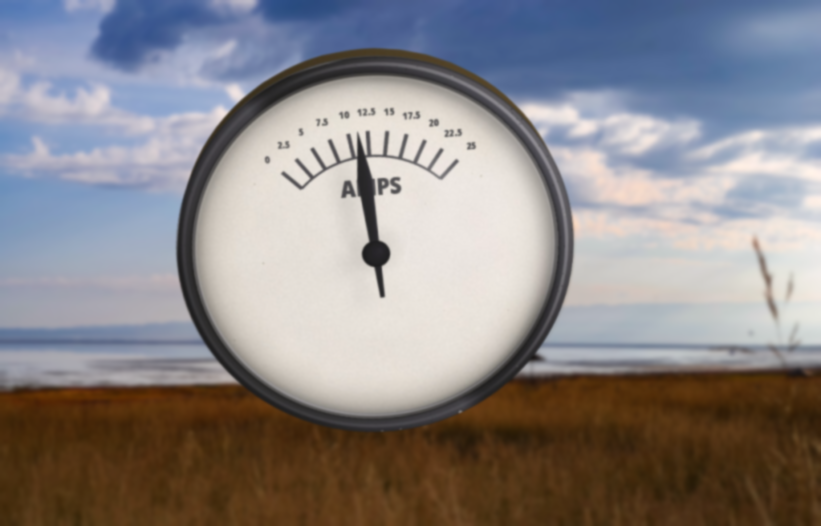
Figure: value=11.25 unit=A
